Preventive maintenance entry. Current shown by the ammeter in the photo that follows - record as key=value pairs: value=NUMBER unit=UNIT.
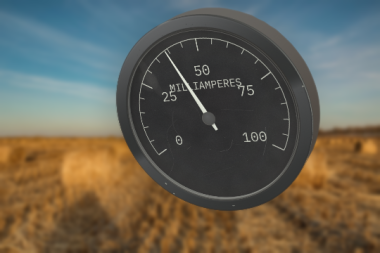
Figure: value=40 unit=mA
